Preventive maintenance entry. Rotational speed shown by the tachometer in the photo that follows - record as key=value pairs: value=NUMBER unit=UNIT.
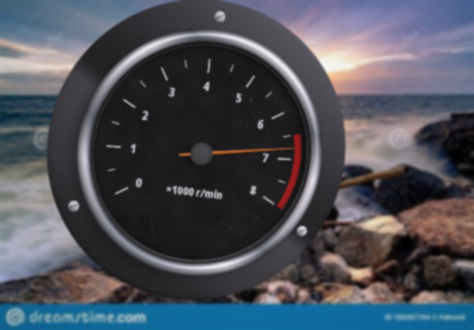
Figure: value=6750 unit=rpm
